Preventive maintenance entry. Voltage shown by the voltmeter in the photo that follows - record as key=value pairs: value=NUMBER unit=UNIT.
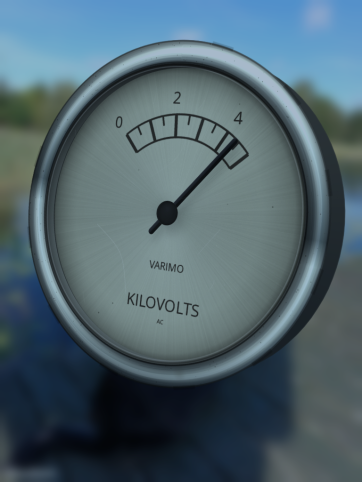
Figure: value=4.5 unit=kV
